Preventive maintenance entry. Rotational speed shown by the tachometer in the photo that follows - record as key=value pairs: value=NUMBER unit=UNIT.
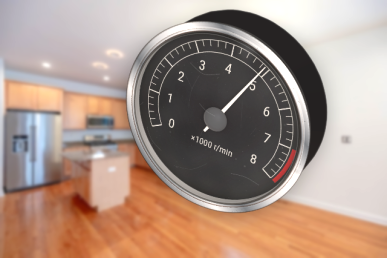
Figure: value=4900 unit=rpm
